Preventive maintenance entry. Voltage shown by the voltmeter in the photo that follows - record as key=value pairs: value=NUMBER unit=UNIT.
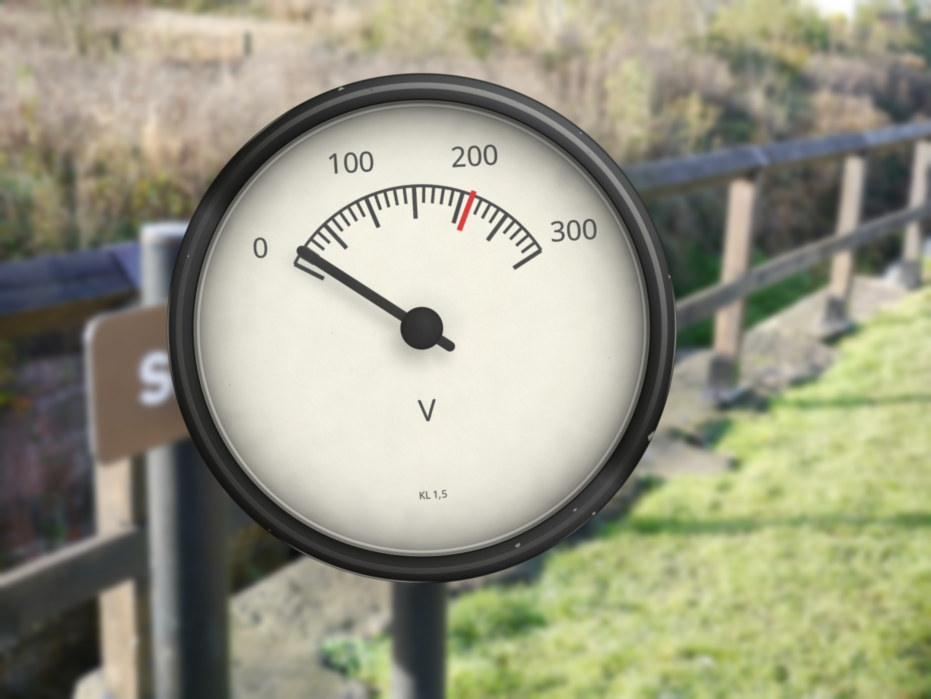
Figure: value=15 unit=V
